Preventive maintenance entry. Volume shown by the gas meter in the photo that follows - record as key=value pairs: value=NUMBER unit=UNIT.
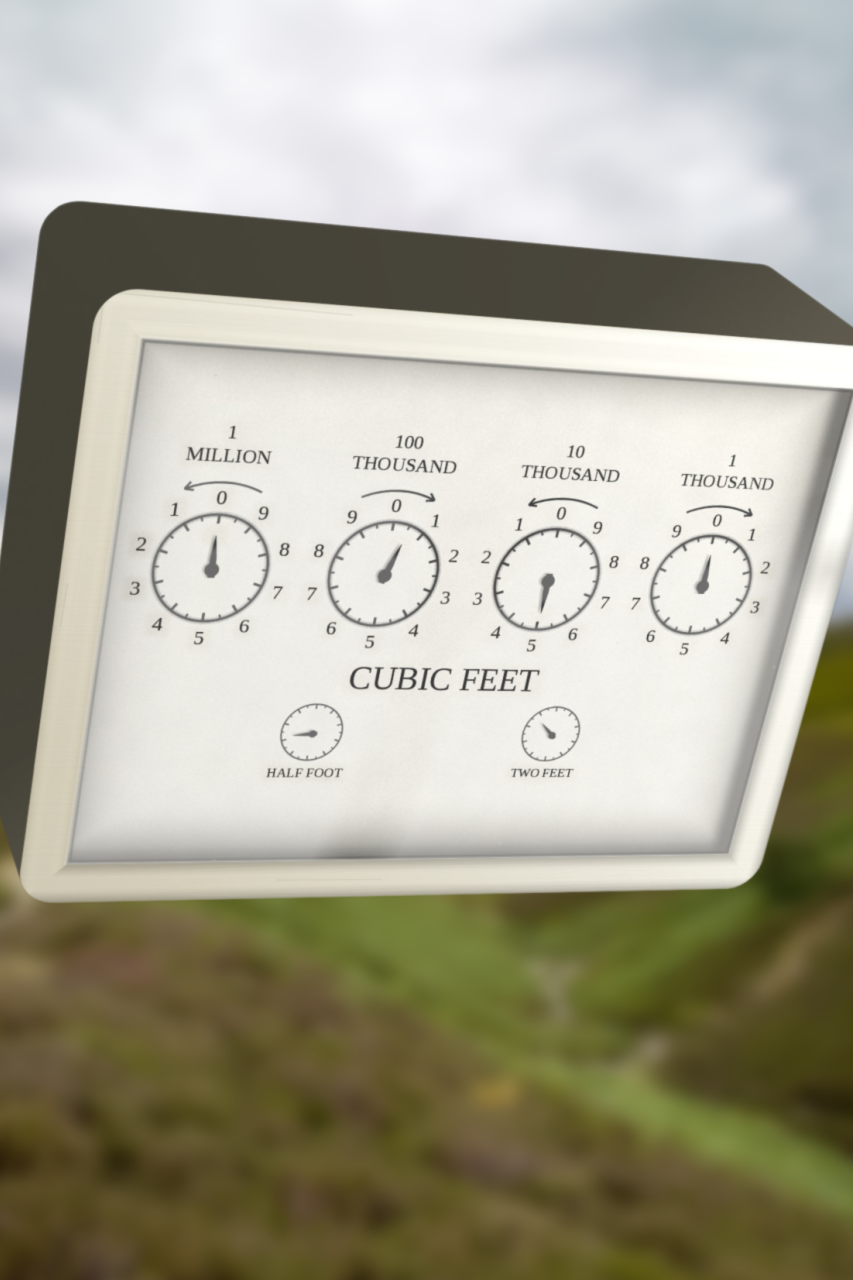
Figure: value=5000 unit=ft³
